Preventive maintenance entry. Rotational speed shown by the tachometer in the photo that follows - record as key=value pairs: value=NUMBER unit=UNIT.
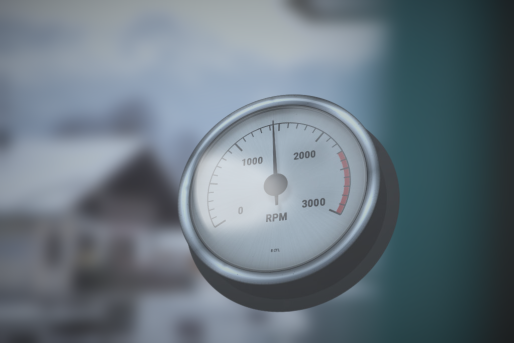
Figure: value=1450 unit=rpm
